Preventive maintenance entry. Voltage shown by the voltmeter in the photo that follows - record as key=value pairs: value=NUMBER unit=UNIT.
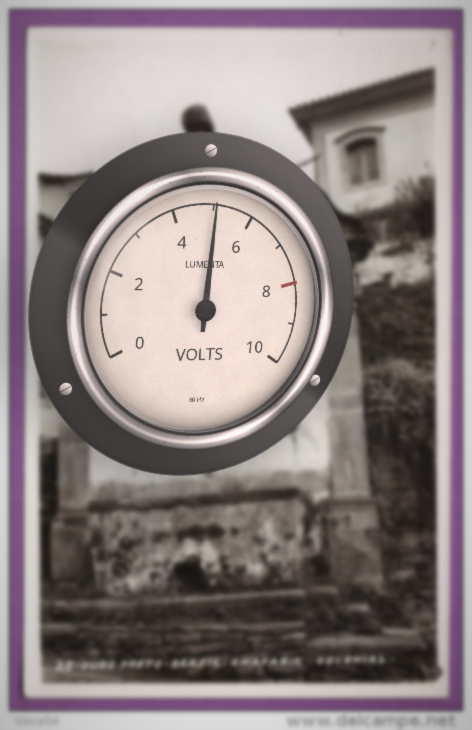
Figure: value=5 unit=V
